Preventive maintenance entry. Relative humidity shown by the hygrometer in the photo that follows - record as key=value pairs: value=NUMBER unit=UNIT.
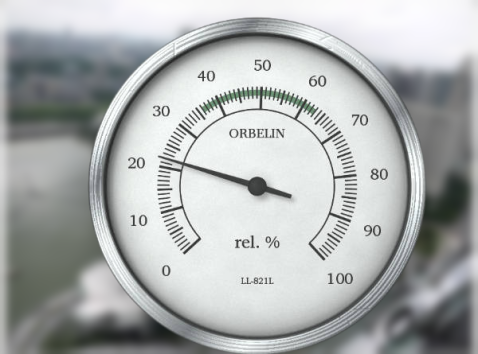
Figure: value=22 unit=%
